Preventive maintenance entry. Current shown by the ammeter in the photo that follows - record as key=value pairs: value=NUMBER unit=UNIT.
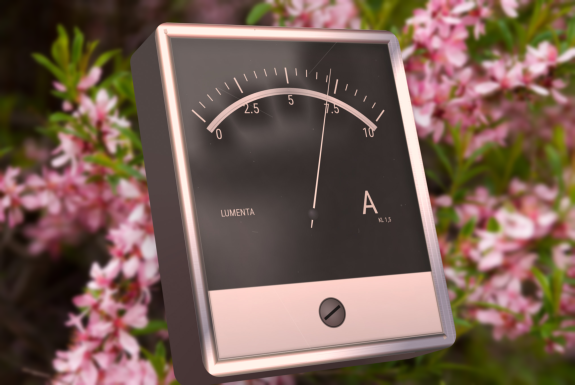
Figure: value=7 unit=A
